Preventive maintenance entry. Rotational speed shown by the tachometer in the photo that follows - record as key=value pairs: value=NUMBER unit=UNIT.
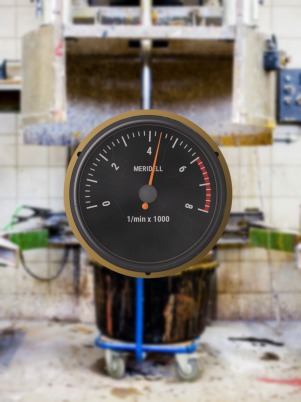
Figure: value=4400 unit=rpm
